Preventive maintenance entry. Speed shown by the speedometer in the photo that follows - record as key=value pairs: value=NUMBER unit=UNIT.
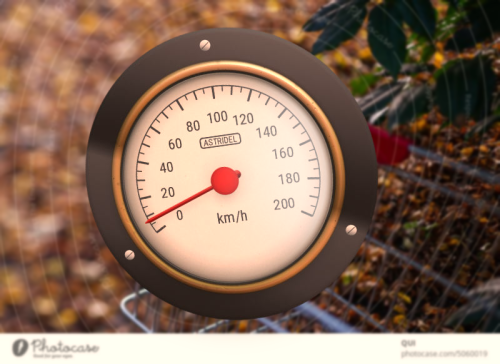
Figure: value=7.5 unit=km/h
